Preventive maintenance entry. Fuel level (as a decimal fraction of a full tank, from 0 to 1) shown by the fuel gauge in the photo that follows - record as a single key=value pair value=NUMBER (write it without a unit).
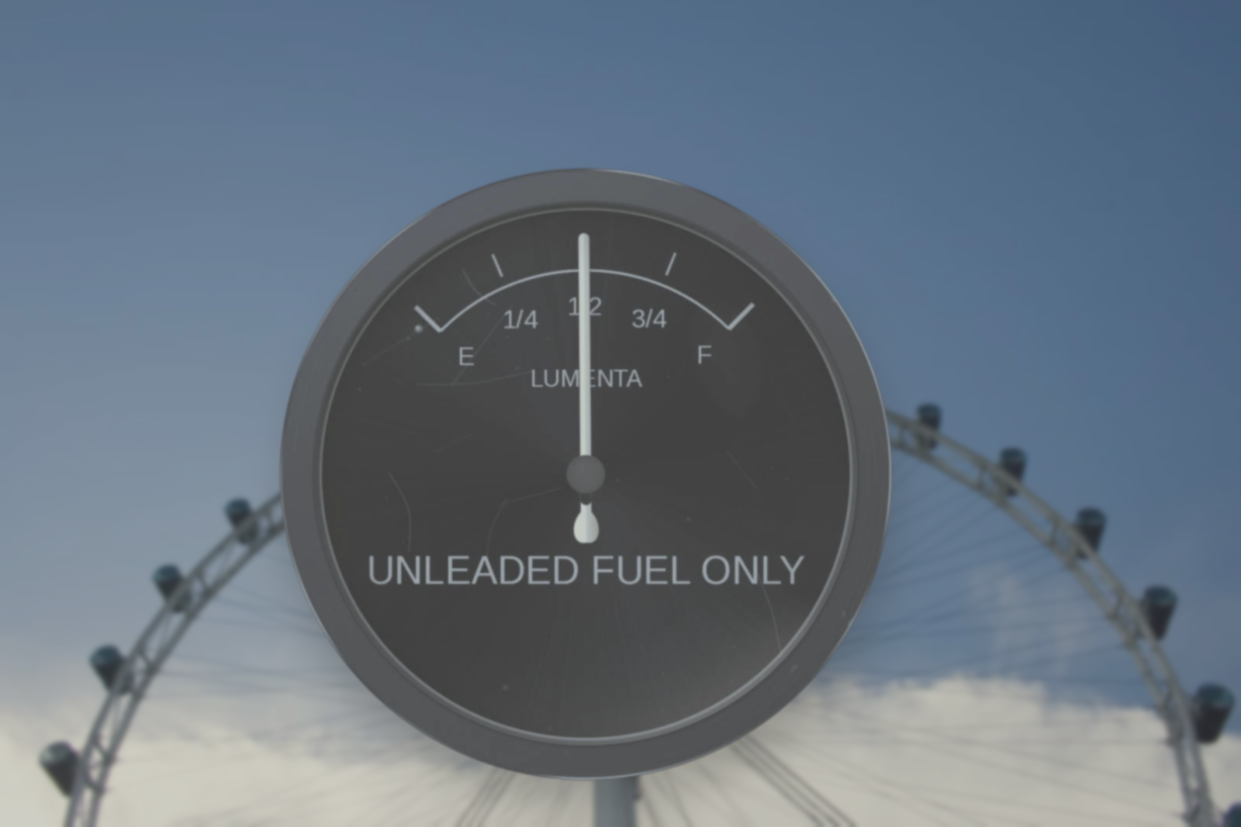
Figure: value=0.5
